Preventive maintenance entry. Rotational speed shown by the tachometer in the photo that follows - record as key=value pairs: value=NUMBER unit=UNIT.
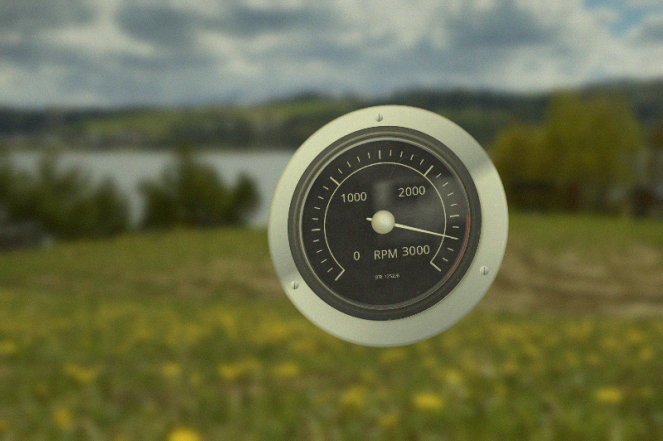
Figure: value=2700 unit=rpm
